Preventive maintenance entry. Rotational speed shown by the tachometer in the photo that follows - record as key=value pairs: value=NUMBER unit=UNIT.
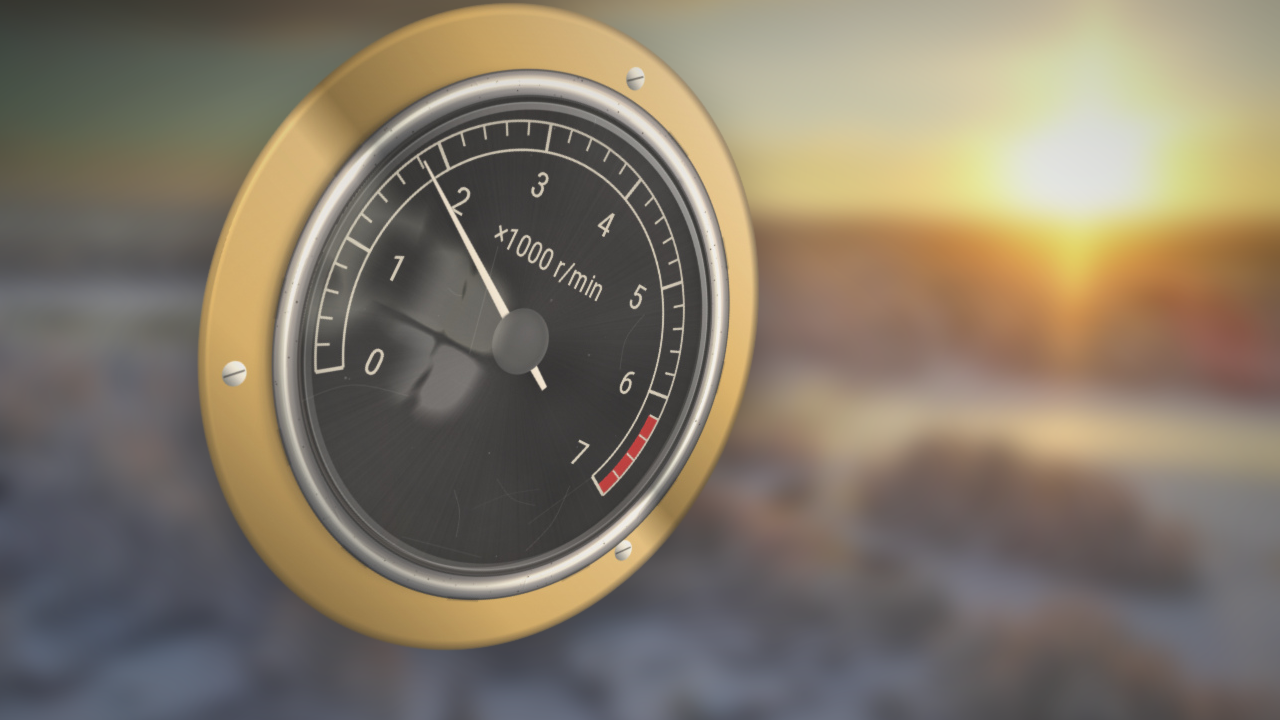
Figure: value=1800 unit=rpm
